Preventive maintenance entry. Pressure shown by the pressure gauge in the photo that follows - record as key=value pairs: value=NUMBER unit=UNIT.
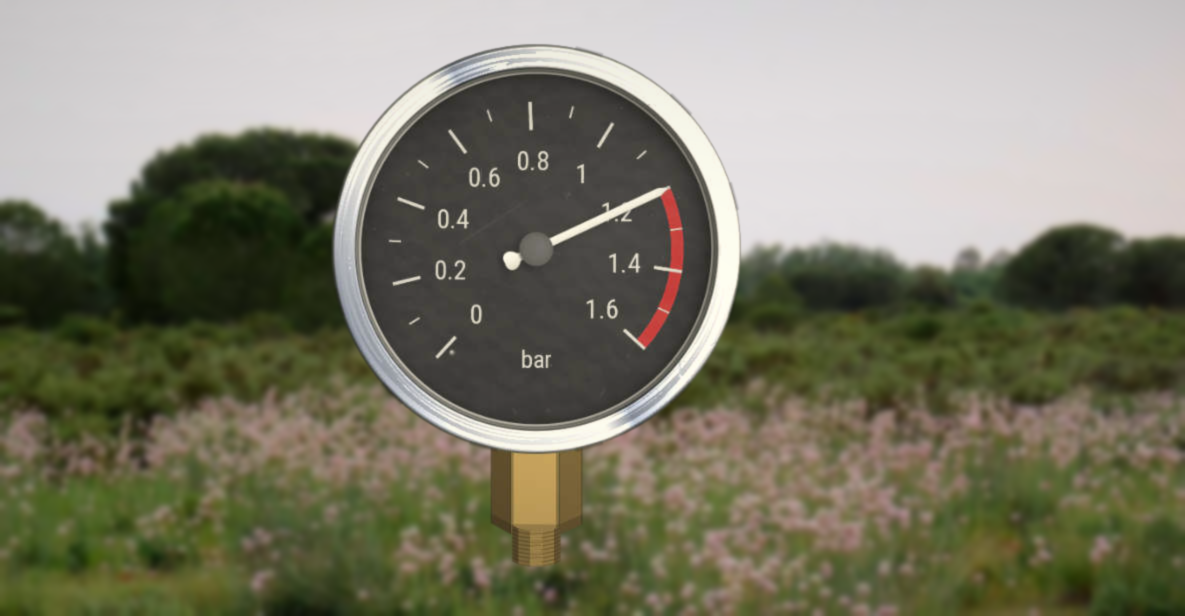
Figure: value=1.2 unit=bar
